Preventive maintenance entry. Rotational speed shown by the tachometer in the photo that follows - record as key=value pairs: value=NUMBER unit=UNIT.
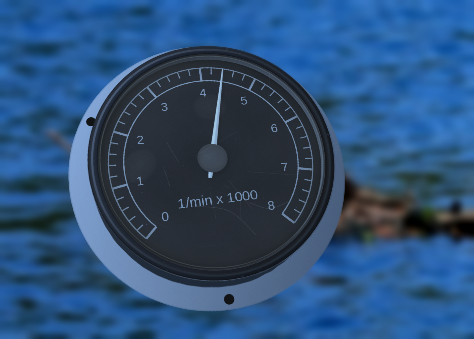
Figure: value=4400 unit=rpm
